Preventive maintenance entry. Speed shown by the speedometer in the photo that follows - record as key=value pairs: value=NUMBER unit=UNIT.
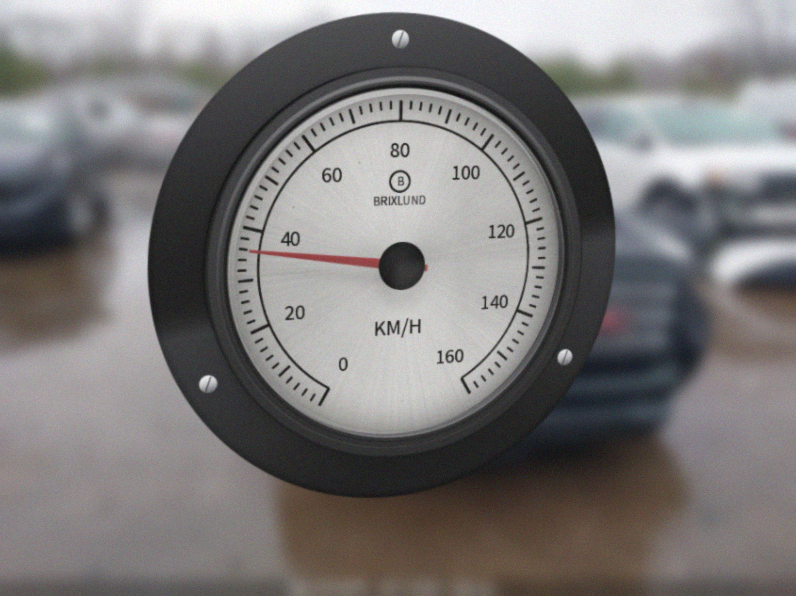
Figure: value=36 unit=km/h
